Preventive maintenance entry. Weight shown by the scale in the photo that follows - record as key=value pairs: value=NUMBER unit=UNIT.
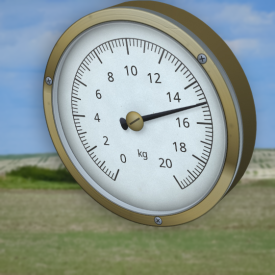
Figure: value=15 unit=kg
